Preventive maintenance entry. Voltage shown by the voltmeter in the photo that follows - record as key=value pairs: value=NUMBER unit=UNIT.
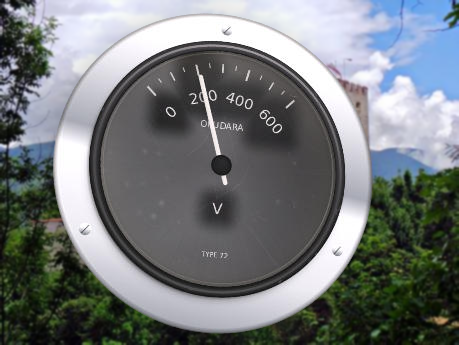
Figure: value=200 unit=V
